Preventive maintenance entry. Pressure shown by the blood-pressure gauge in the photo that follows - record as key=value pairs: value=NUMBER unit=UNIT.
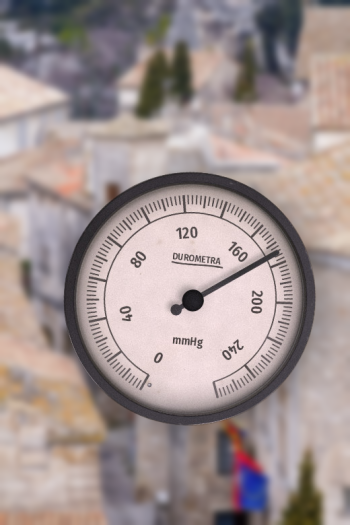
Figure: value=174 unit=mmHg
